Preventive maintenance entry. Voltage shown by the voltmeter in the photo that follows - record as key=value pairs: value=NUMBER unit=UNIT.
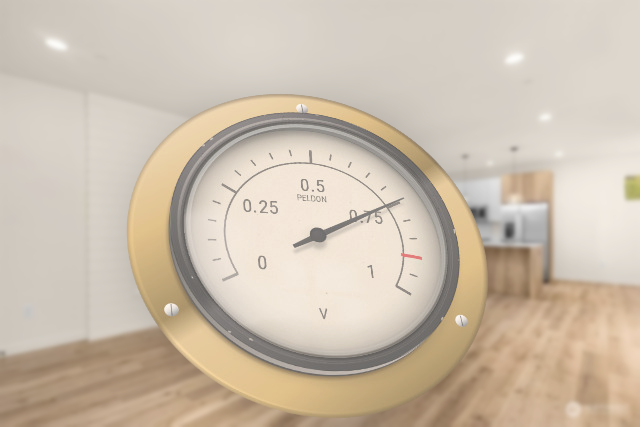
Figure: value=0.75 unit=V
